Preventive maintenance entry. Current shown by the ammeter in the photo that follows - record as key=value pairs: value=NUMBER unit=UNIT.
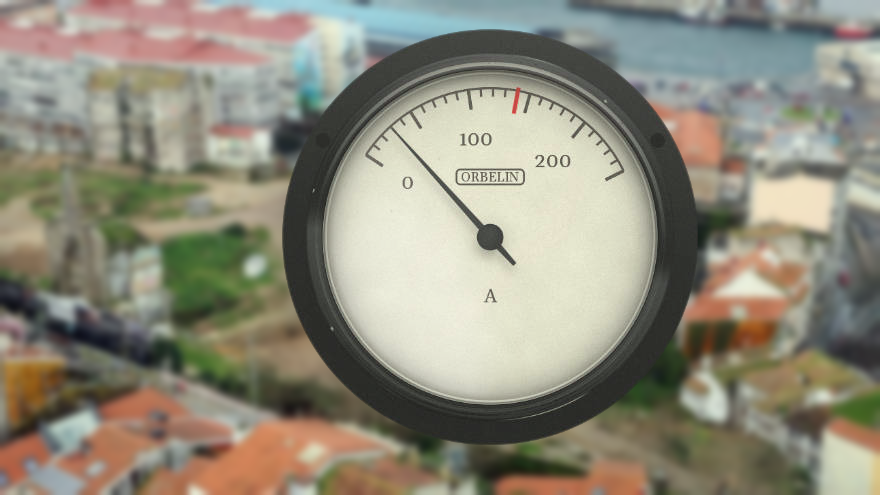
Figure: value=30 unit=A
